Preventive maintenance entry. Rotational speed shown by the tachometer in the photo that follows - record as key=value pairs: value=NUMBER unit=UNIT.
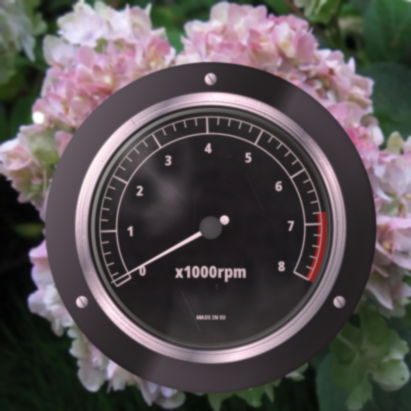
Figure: value=100 unit=rpm
